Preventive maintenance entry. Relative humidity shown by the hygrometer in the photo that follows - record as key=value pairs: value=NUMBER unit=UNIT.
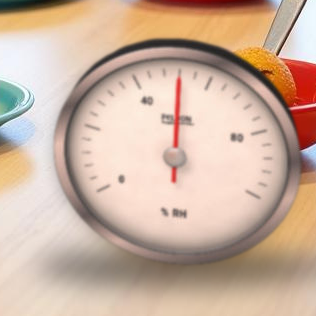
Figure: value=52 unit=%
